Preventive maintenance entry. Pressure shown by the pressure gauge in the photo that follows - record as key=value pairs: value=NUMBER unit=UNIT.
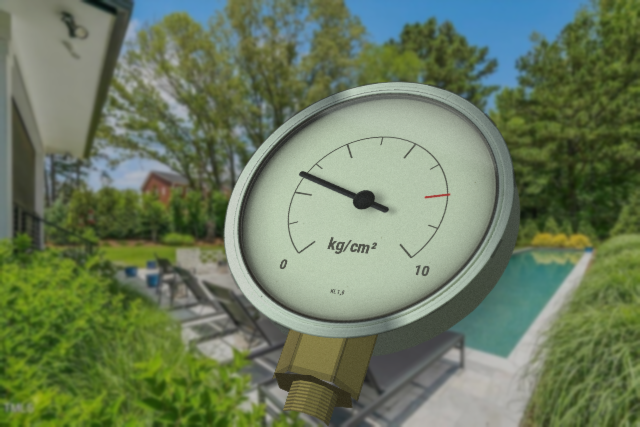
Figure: value=2.5 unit=kg/cm²
